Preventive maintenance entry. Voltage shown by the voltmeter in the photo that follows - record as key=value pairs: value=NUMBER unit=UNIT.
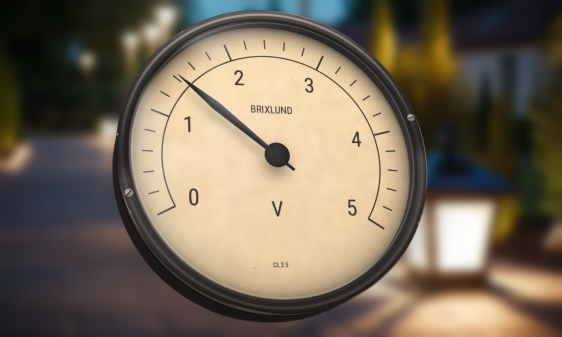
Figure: value=1.4 unit=V
